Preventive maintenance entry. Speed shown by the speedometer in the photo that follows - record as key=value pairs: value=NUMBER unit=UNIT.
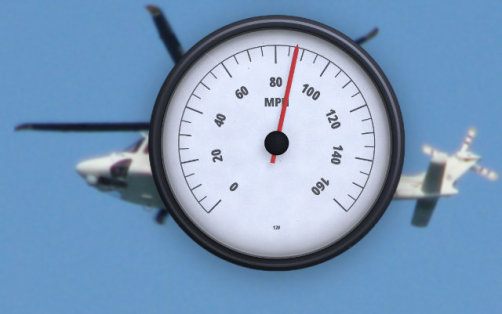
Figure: value=87.5 unit=mph
